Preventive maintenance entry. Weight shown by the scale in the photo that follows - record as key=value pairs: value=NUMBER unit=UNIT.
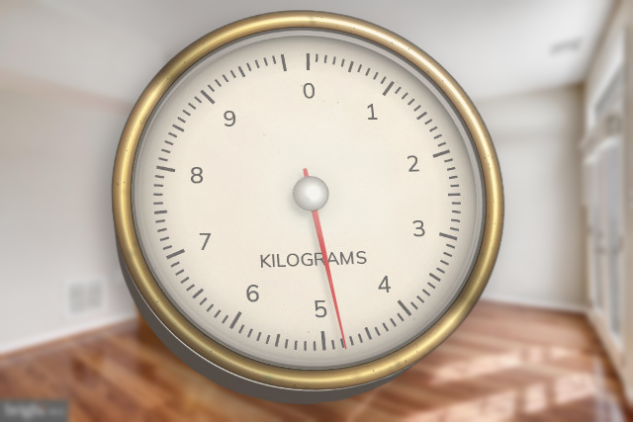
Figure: value=4.8 unit=kg
